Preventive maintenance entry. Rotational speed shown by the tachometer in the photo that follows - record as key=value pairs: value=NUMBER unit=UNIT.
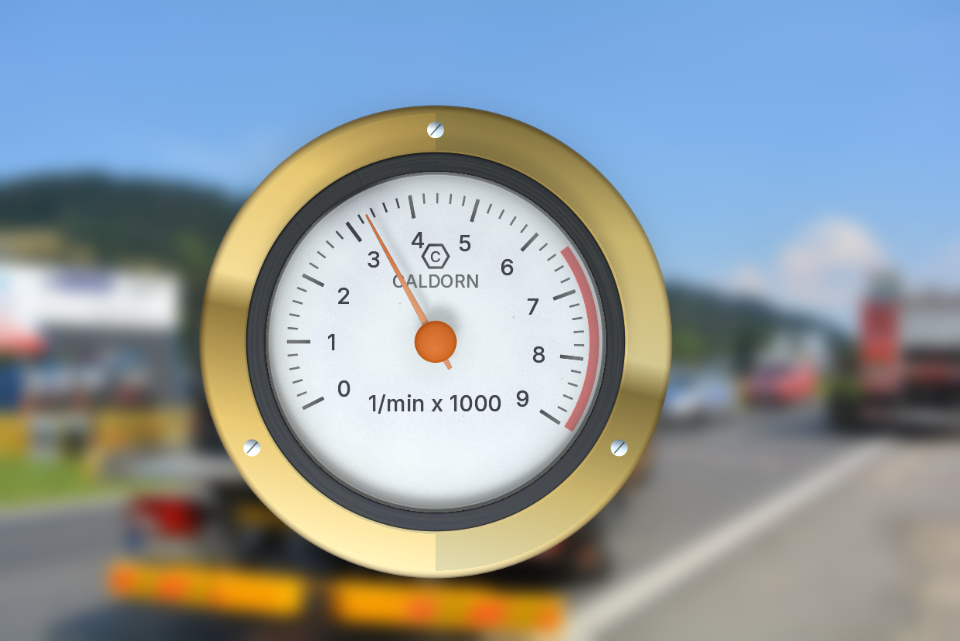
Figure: value=3300 unit=rpm
